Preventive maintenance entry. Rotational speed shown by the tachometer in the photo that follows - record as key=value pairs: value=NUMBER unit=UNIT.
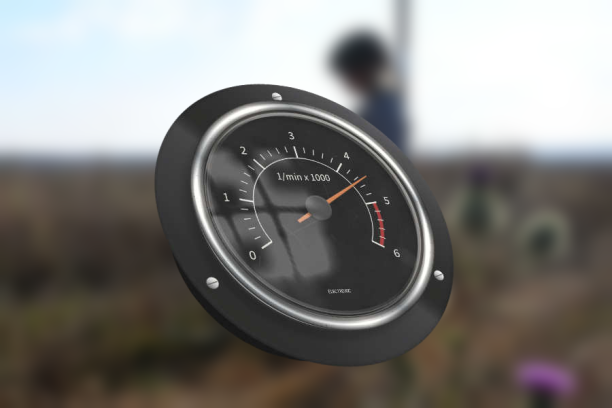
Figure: value=4500 unit=rpm
